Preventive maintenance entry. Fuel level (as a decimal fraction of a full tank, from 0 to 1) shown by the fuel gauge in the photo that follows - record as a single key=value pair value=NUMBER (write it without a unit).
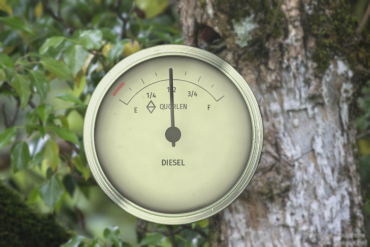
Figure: value=0.5
